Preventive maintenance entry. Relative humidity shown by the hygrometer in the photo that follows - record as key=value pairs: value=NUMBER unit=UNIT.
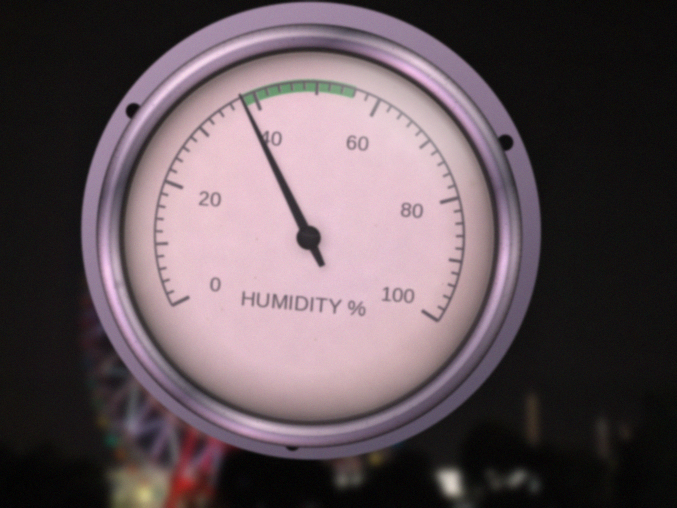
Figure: value=38 unit=%
